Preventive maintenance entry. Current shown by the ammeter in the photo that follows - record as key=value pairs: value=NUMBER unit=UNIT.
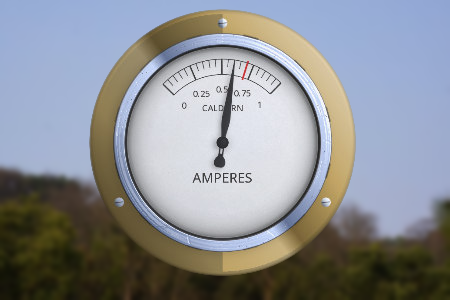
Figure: value=0.6 unit=A
